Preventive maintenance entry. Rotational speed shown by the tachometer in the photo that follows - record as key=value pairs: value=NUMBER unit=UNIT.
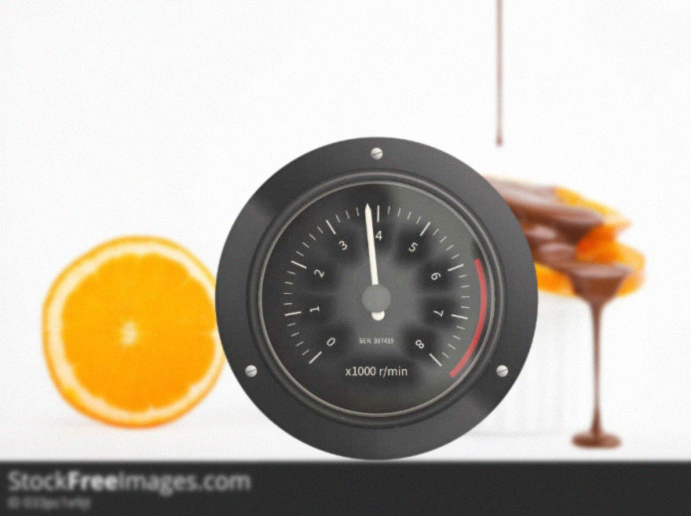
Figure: value=3800 unit=rpm
